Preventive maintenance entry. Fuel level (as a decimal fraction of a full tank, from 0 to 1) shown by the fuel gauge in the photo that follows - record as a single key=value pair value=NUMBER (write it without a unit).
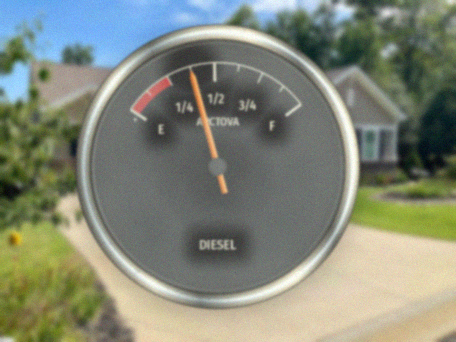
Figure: value=0.375
